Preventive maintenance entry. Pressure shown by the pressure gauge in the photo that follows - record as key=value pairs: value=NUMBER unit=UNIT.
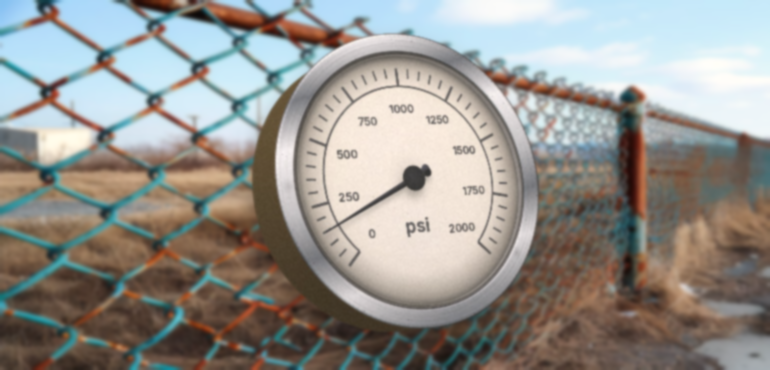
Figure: value=150 unit=psi
